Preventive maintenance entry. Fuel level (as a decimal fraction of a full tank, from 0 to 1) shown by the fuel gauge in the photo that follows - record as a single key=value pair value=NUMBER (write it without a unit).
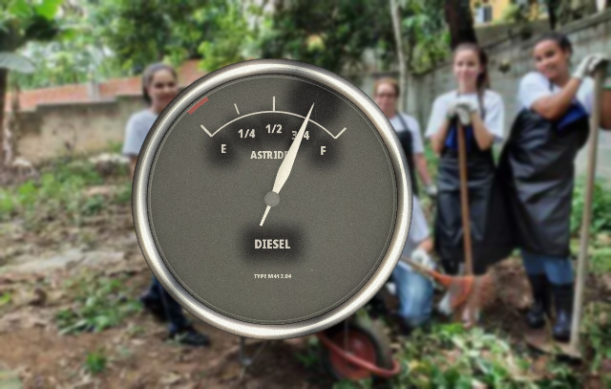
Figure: value=0.75
